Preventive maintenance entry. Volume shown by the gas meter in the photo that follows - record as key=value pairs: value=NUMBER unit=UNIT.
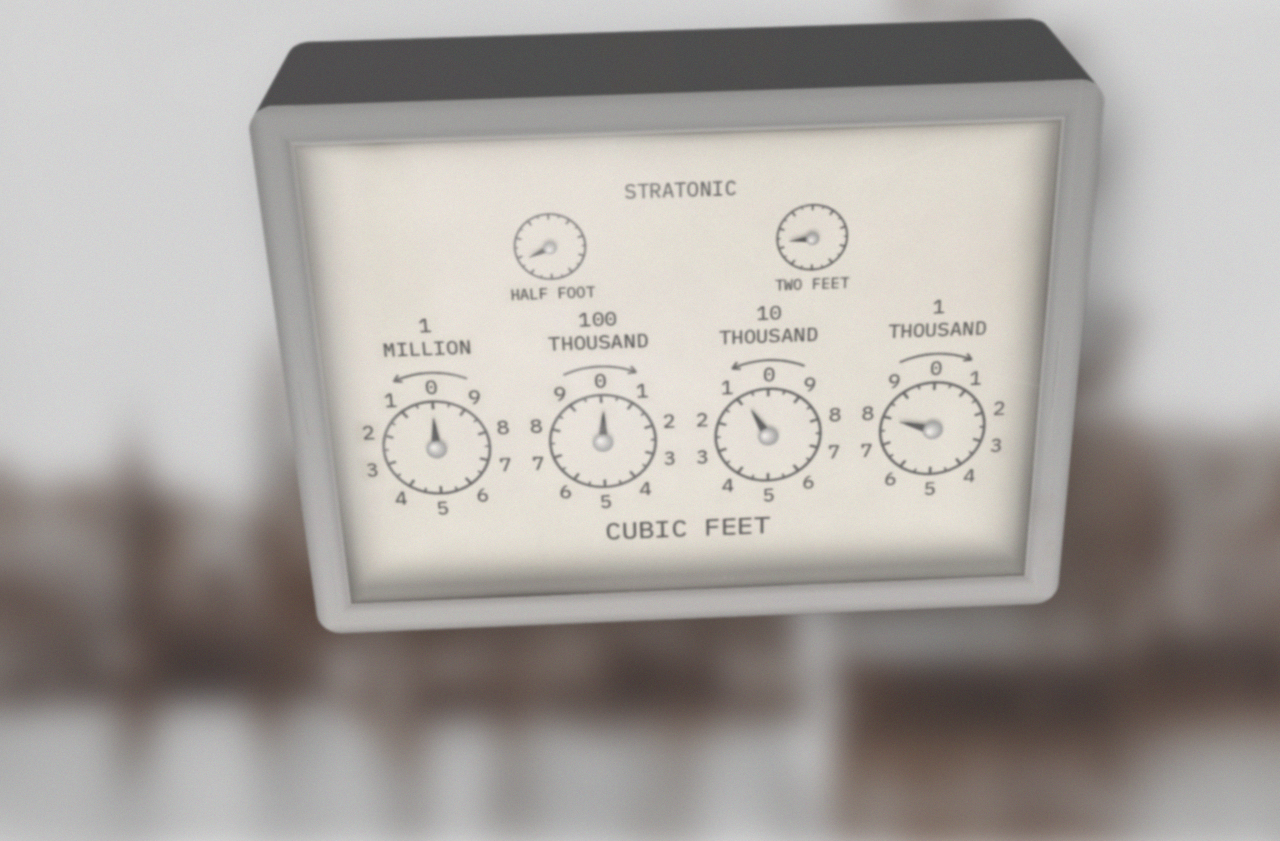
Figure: value=800 unit=ft³
